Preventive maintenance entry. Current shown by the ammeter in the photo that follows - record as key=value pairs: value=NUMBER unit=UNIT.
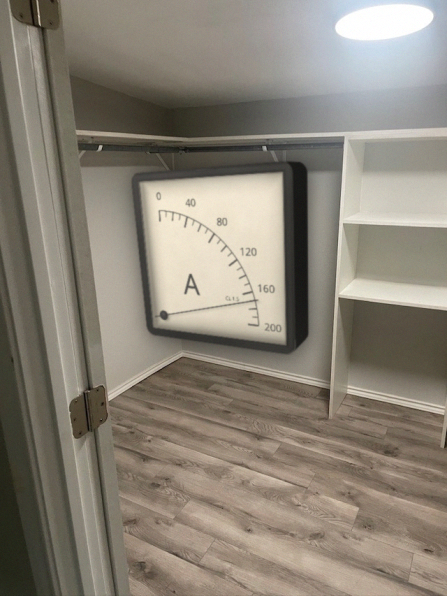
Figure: value=170 unit=A
